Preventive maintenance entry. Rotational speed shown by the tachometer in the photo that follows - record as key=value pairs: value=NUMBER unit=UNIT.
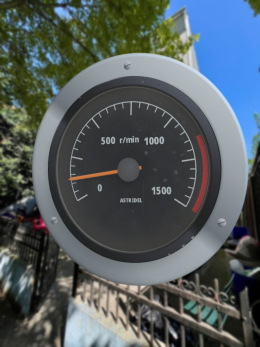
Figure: value=125 unit=rpm
